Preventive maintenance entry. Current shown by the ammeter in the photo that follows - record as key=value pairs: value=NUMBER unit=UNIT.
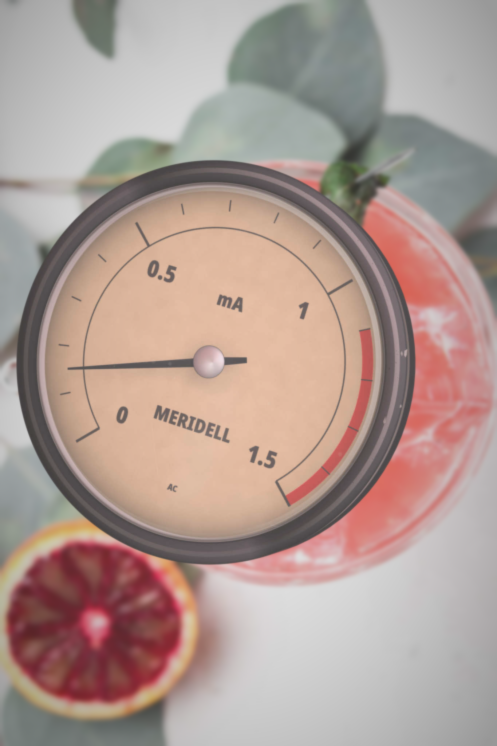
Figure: value=0.15 unit=mA
